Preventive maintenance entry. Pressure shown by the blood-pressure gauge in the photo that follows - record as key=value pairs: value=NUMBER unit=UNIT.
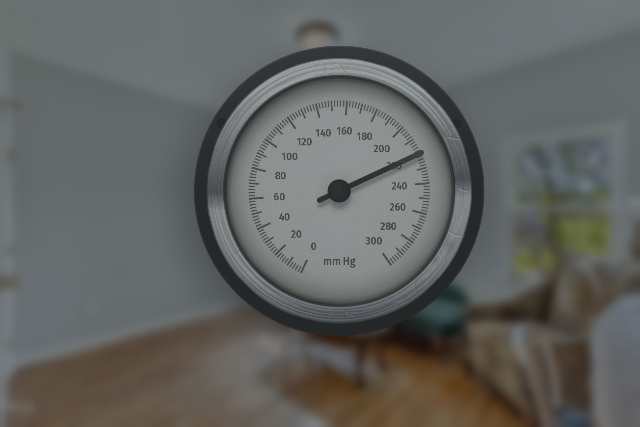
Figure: value=220 unit=mmHg
